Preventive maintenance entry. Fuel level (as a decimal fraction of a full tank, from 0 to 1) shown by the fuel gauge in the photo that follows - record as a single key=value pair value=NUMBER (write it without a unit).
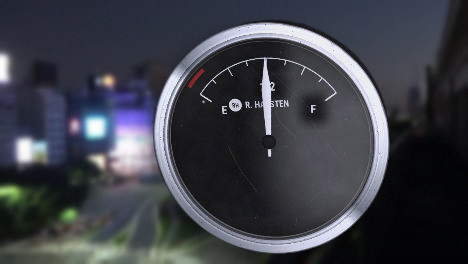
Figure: value=0.5
